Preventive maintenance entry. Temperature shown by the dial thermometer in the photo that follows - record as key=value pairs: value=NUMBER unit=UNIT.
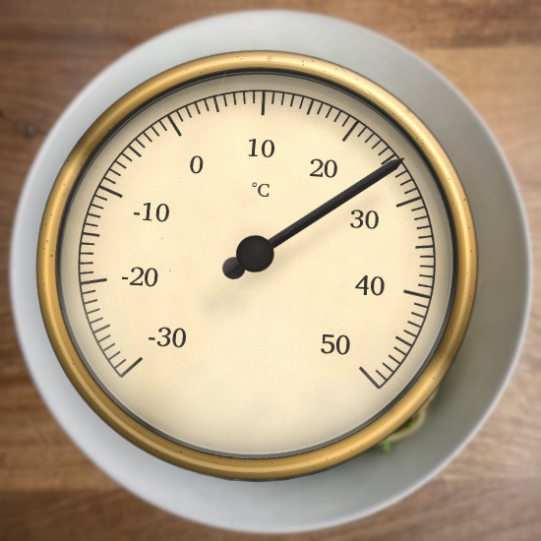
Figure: value=26 unit=°C
